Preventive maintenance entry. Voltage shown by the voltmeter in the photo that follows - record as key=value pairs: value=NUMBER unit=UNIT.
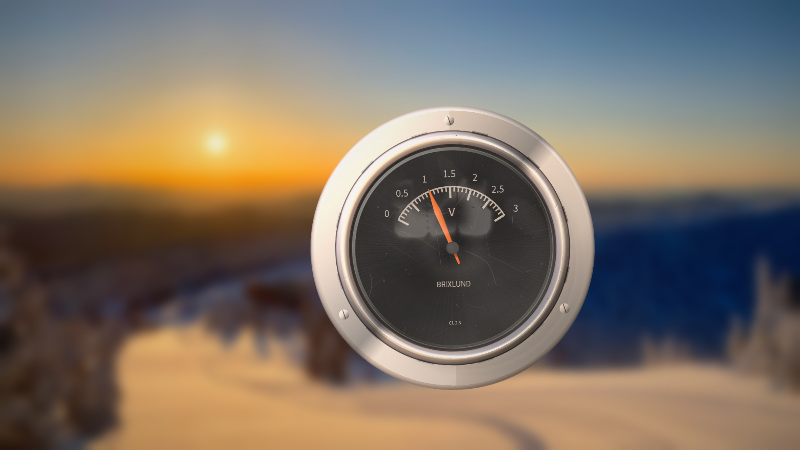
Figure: value=1 unit=V
